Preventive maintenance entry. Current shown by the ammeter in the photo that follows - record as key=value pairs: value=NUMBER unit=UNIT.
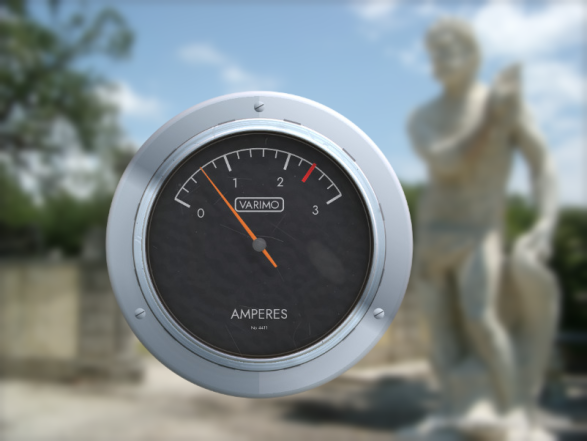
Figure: value=0.6 unit=A
